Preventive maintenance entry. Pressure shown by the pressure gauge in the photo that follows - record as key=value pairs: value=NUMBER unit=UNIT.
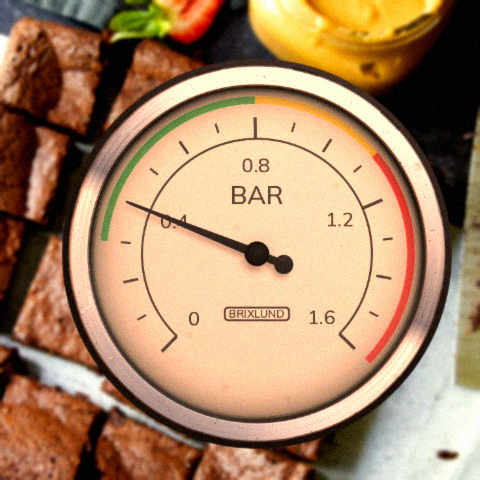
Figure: value=0.4 unit=bar
